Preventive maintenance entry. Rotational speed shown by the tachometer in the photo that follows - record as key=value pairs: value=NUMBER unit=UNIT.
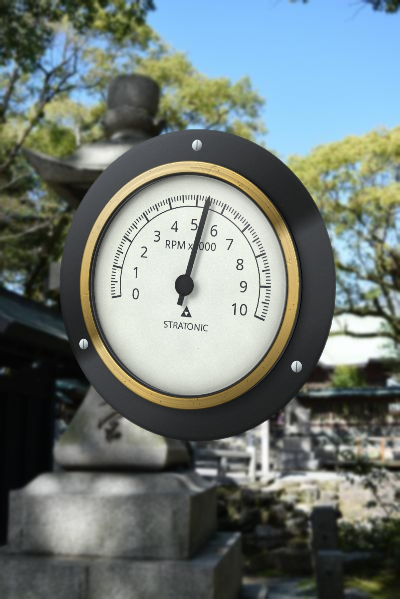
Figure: value=5500 unit=rpm
